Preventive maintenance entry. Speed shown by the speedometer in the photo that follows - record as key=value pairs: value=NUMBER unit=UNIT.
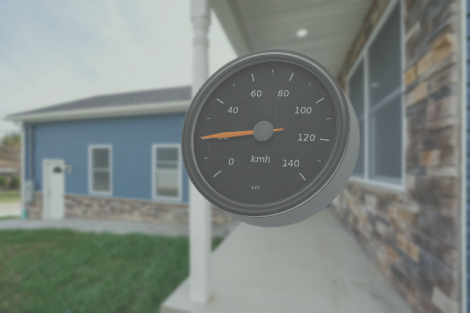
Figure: value=20 unit=km/h
